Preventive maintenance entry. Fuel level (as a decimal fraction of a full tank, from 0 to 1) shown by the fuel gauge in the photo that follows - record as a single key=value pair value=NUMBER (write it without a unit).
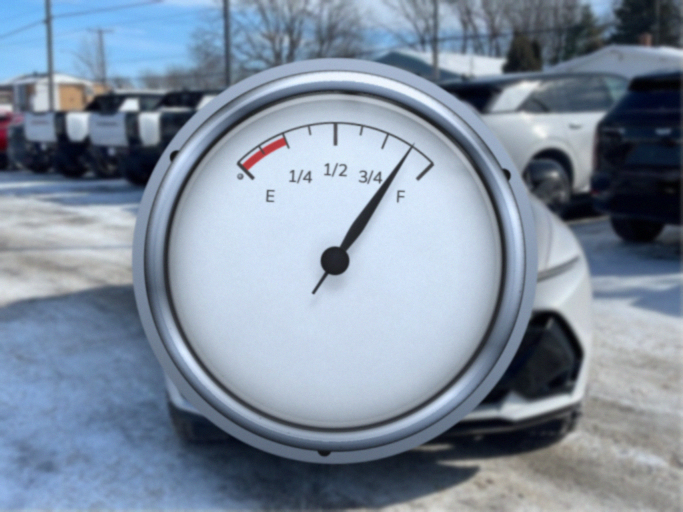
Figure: value=0.875
